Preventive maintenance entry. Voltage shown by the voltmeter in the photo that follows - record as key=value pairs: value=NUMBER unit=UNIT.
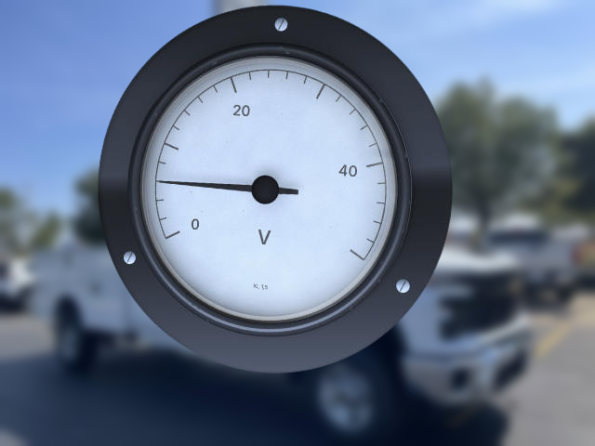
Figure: value=6 unit=V
